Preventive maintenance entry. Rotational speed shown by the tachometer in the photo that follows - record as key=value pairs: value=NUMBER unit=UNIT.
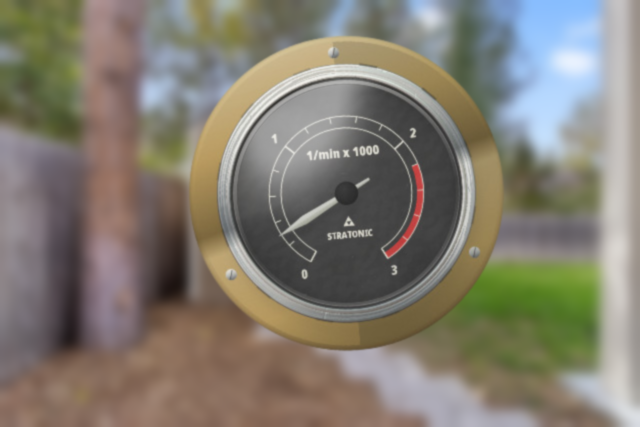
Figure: value=300 unit=rpm
